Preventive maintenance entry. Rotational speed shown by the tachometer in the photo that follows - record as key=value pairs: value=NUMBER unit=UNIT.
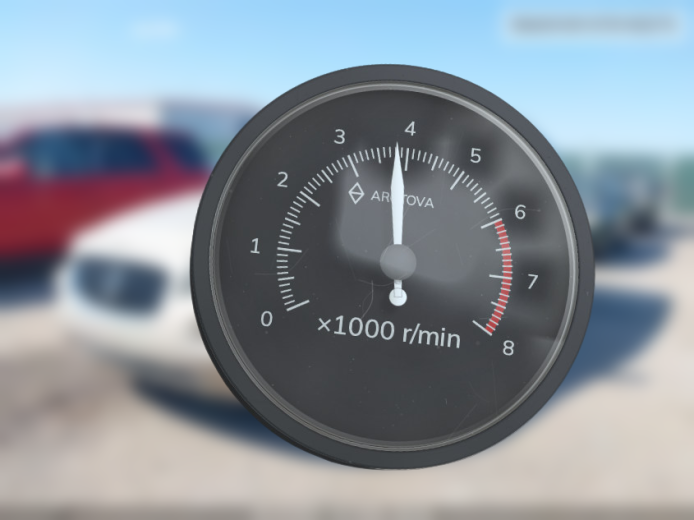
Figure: value=3800 unit=rpm
